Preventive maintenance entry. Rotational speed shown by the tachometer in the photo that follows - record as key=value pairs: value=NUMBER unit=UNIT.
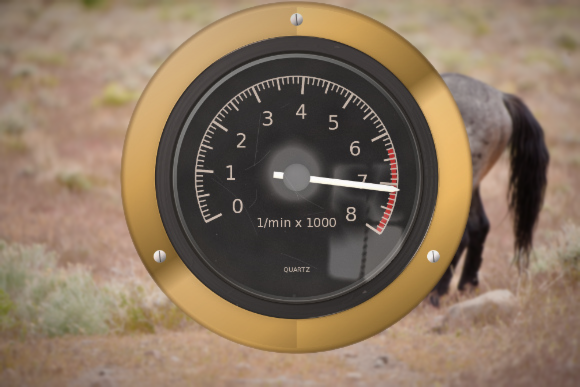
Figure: value=7100 unit=rpm
